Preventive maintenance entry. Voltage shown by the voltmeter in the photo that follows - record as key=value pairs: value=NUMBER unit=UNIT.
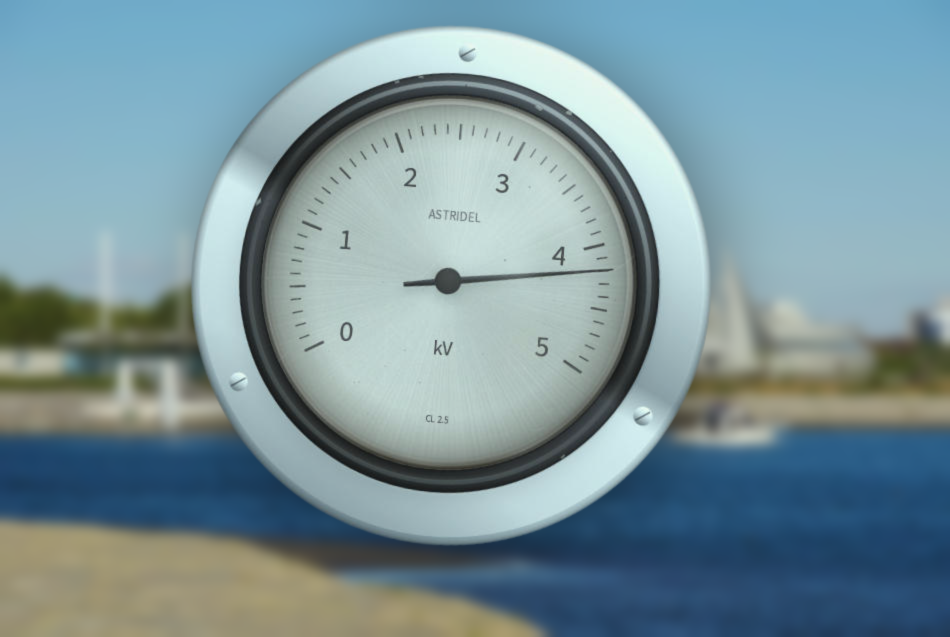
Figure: value=4.2 unit=kV
